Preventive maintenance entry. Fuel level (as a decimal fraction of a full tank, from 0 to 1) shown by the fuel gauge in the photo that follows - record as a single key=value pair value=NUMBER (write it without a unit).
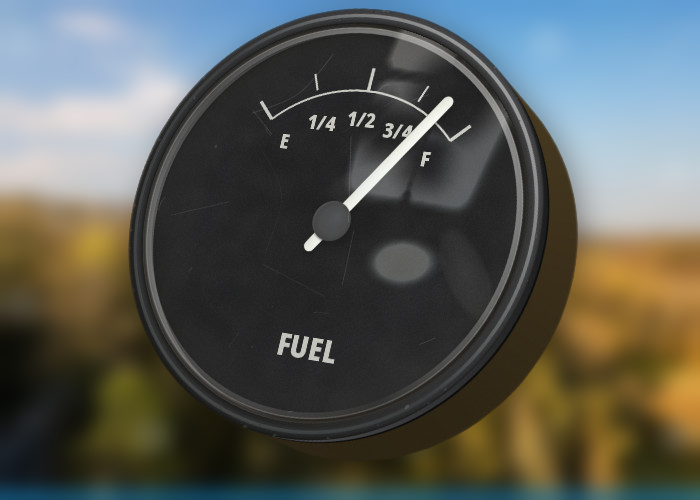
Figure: value=0.875
